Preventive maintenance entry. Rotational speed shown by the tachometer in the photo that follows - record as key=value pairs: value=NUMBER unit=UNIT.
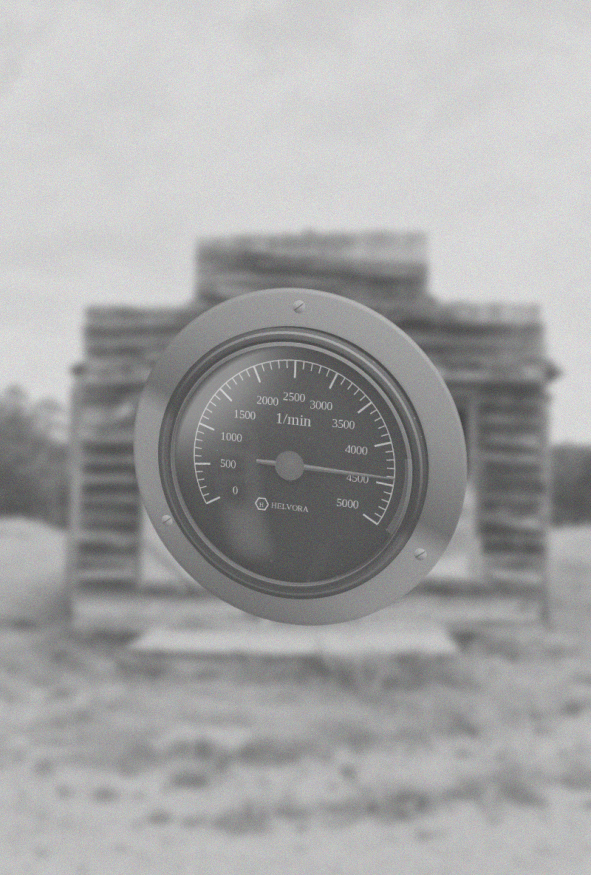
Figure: value=4400 unit=rpm
